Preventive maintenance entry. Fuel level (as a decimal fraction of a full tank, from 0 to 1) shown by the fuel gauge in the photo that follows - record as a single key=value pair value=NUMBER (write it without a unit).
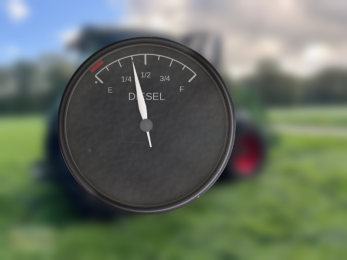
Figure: value=0.375
